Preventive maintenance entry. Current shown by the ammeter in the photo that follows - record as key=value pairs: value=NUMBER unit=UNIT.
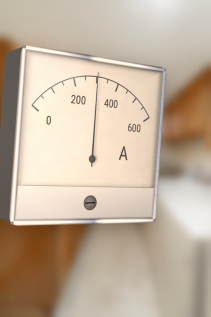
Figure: value=300 unit=A
